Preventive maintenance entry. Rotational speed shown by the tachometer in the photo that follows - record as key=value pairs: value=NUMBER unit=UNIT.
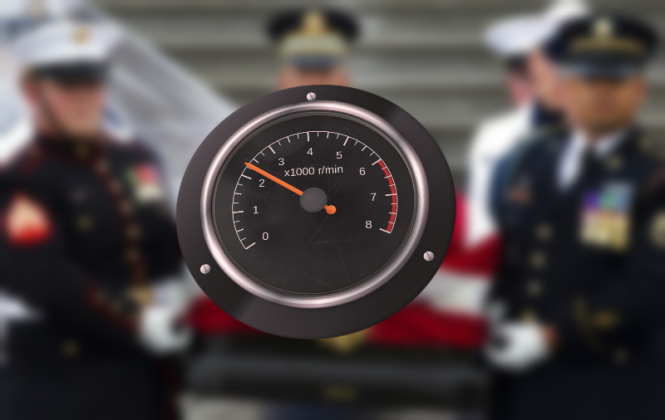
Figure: value=2250 unit=rpm
